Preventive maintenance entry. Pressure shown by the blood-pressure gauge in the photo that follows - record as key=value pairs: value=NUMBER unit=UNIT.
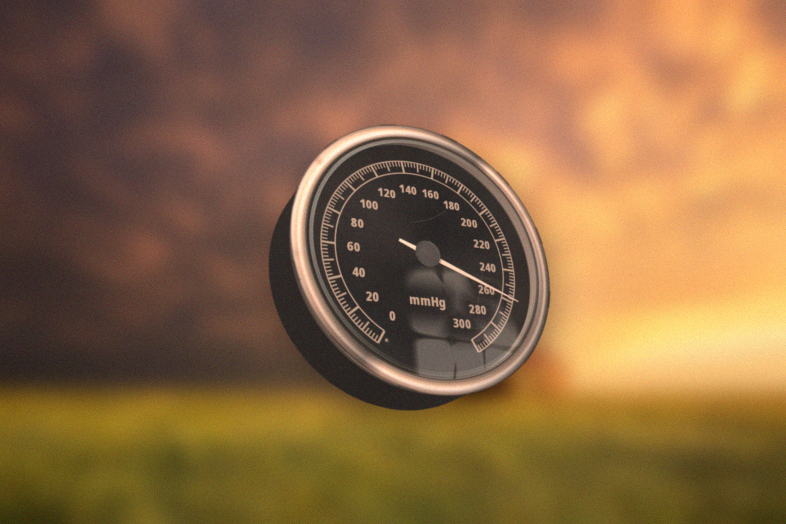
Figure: value=260 unit=mmHg
